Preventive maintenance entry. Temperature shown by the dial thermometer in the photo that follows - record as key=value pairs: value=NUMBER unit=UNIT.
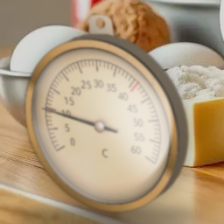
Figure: value=10 unit=°C
